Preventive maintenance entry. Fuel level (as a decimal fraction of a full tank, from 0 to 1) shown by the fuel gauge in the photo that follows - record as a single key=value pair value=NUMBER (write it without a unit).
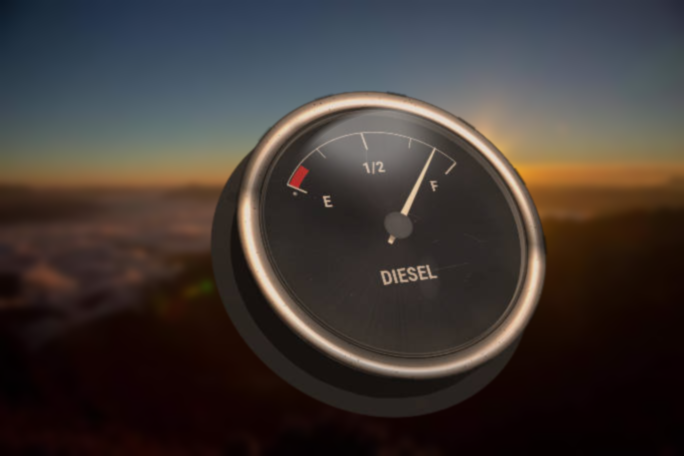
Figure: value=0.875
